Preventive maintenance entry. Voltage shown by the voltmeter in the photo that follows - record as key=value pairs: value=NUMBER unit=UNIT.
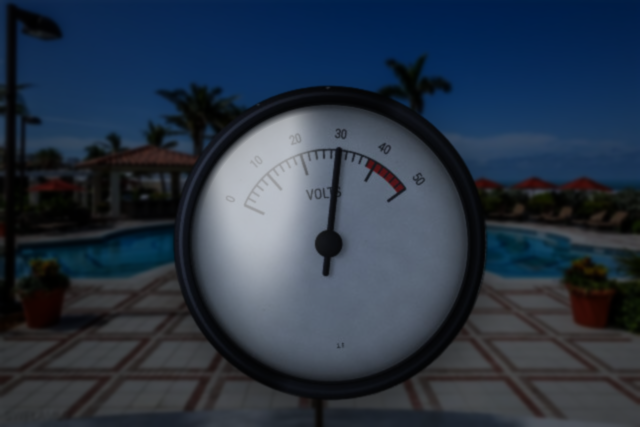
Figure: value=30 unit=V
